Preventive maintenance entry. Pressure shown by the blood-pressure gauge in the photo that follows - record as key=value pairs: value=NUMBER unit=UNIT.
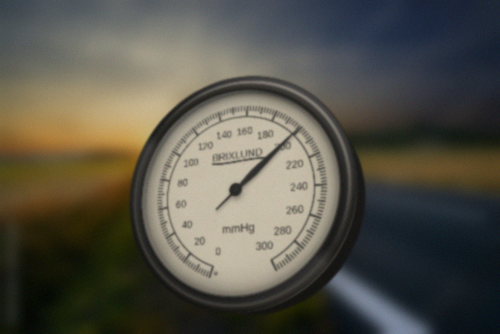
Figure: value=200 unit=mmHg
